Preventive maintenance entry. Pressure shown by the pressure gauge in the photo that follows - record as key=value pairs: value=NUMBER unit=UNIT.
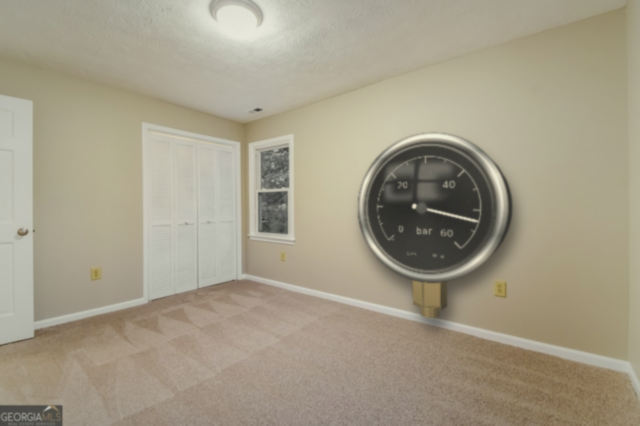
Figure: value=52.5 unit=bar
